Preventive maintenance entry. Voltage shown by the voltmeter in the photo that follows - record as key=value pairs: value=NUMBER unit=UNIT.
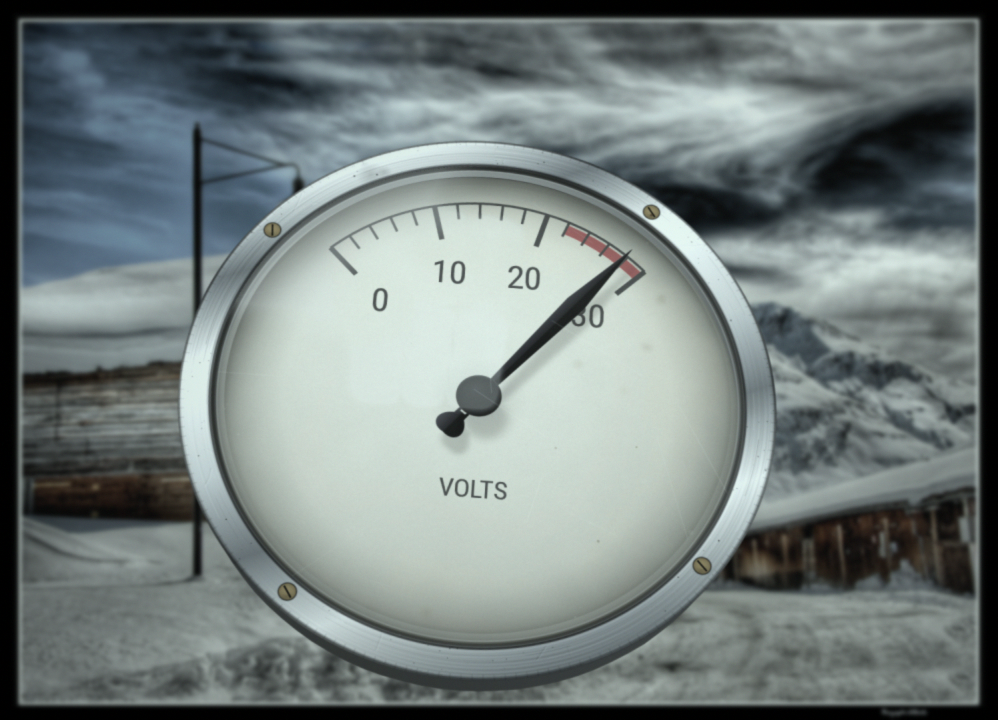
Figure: value=28 unit=V
